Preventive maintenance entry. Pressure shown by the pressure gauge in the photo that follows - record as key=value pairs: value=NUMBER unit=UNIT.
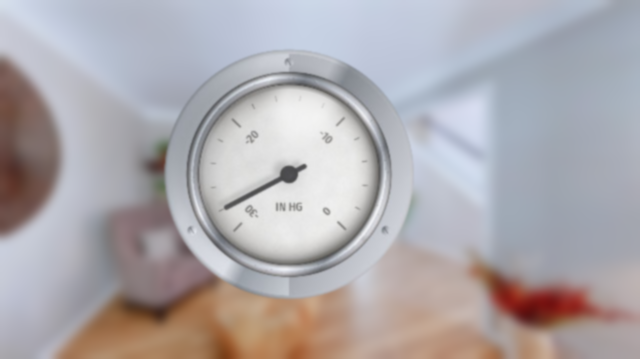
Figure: value=-28 unit=inHg
